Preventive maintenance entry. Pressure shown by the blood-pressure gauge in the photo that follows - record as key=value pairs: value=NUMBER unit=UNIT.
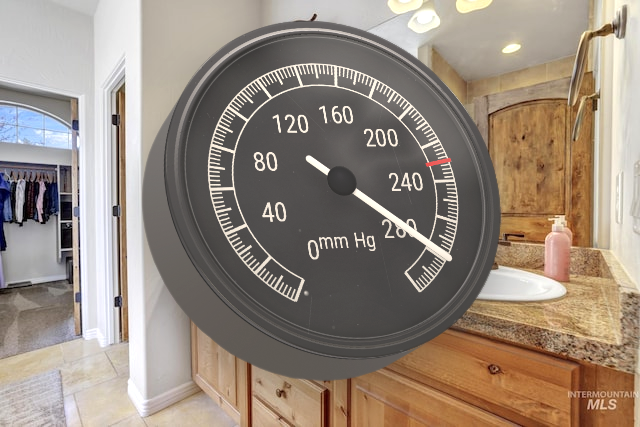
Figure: value=280 unit=mmHg
